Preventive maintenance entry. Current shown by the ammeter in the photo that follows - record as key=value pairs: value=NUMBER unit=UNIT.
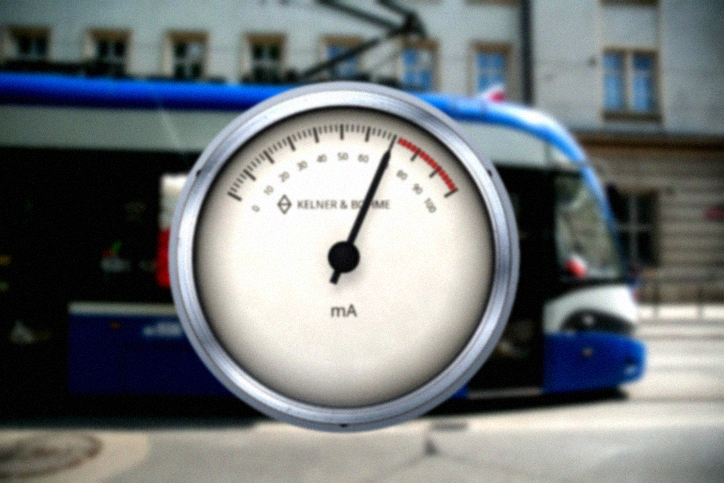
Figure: value=70 unit=mA
